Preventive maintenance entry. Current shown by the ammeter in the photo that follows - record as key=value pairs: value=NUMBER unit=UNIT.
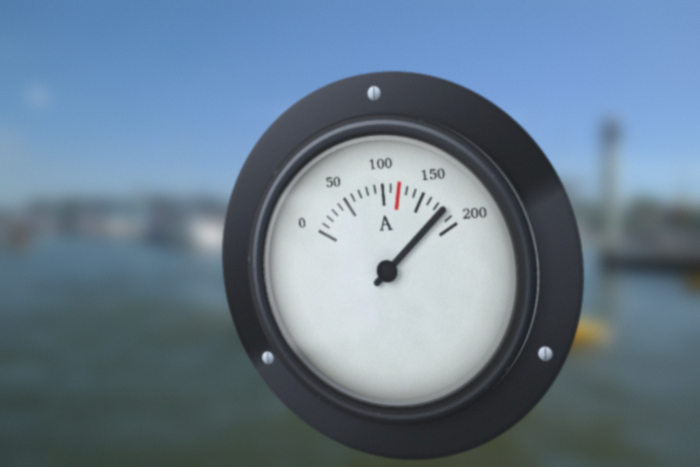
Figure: value=180 unit=A
